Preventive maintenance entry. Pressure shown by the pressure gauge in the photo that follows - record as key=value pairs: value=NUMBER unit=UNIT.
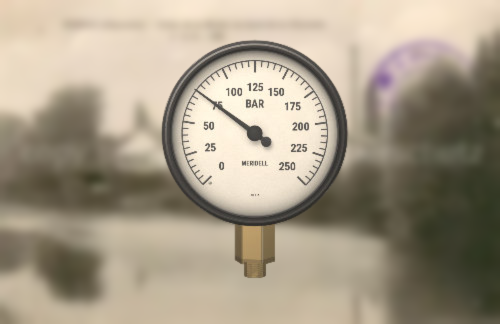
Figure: value=75 unit=bar
